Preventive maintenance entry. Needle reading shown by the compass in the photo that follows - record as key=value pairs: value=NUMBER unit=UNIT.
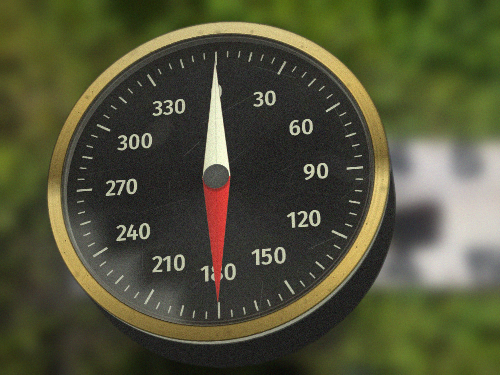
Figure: value=180 unit=°
